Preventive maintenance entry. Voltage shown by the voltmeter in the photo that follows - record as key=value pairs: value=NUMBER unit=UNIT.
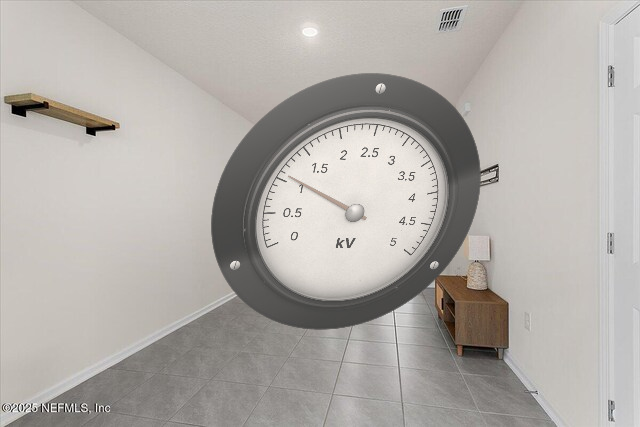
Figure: value=1.1 unit=kV
